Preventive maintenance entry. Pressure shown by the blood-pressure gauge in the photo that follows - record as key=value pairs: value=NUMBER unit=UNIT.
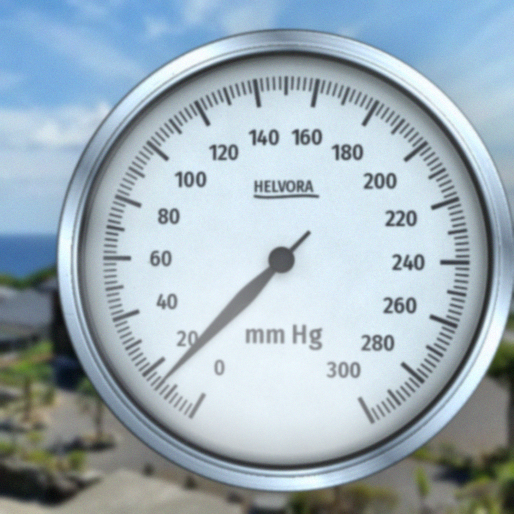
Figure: value=14 unit=mmHg
